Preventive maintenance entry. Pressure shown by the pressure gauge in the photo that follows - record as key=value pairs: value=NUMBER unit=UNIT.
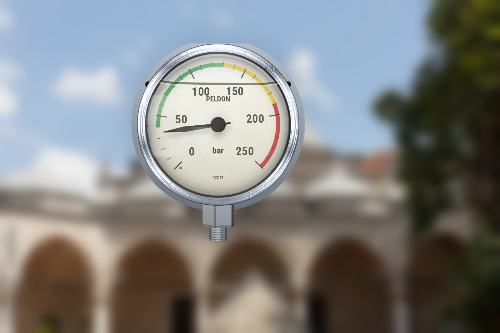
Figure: value=35 unit=bar
